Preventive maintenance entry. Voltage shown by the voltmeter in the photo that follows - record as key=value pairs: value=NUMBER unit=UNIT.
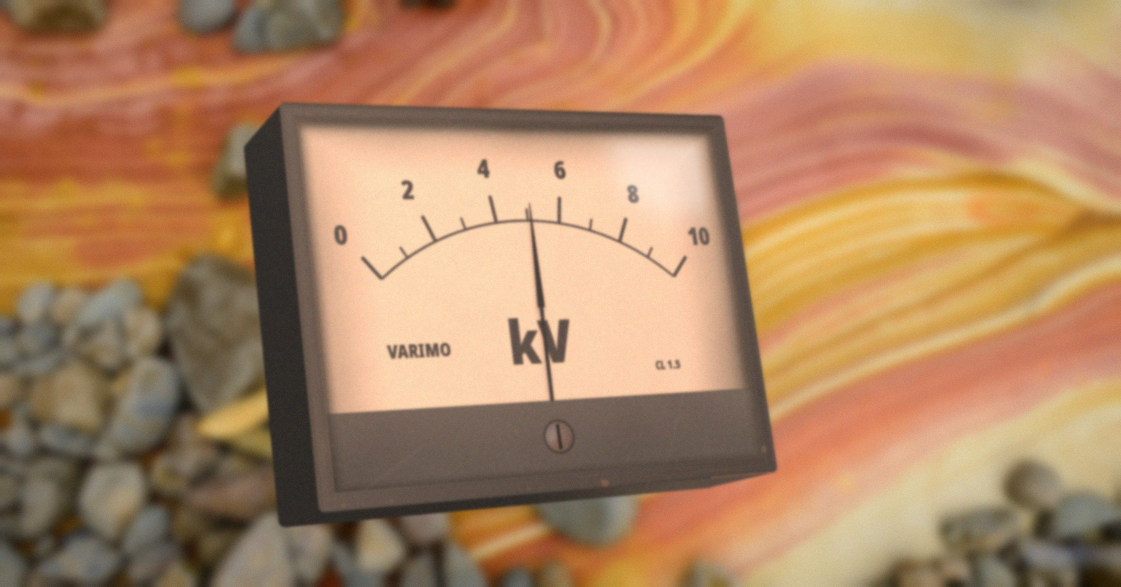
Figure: value=5 unit=kV
